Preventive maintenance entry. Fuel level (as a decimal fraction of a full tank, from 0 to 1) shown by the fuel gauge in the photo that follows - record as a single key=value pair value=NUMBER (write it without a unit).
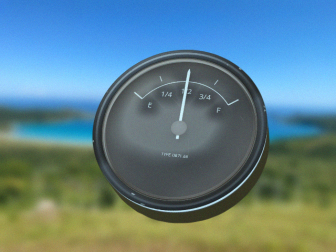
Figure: value=0.5
